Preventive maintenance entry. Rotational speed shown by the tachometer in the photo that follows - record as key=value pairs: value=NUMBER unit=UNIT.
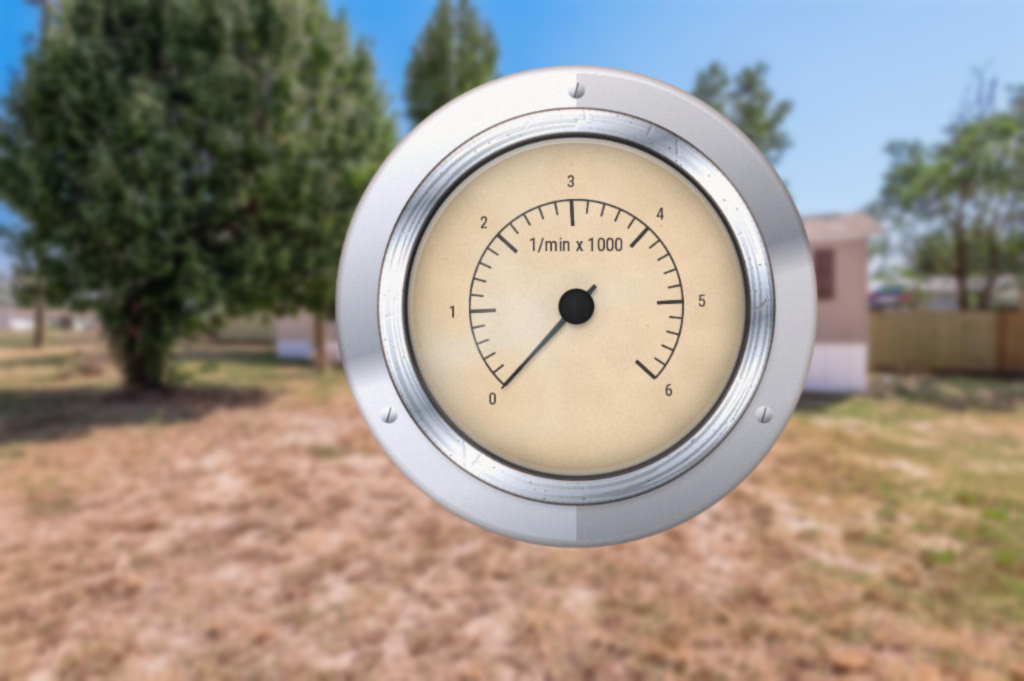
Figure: value=0 unit=rpm
